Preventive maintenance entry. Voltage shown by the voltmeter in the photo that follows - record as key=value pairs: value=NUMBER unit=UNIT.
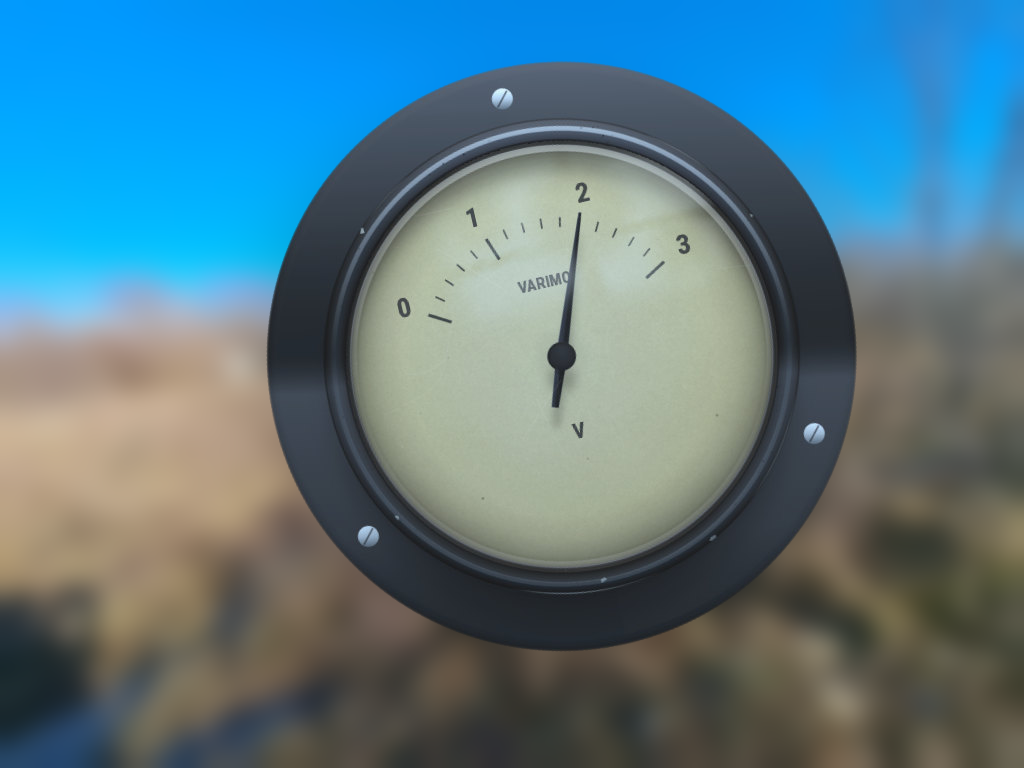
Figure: value=2 unit=V
